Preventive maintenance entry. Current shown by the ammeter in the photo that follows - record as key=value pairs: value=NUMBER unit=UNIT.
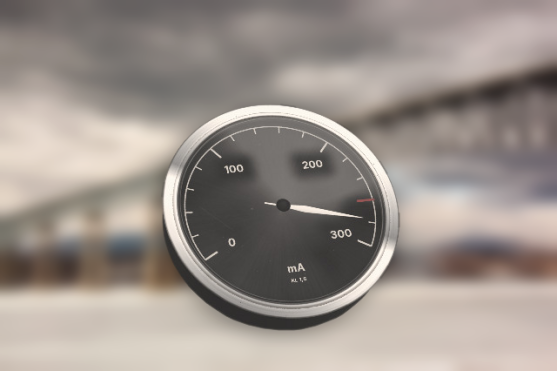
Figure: value=280 unit=mA
